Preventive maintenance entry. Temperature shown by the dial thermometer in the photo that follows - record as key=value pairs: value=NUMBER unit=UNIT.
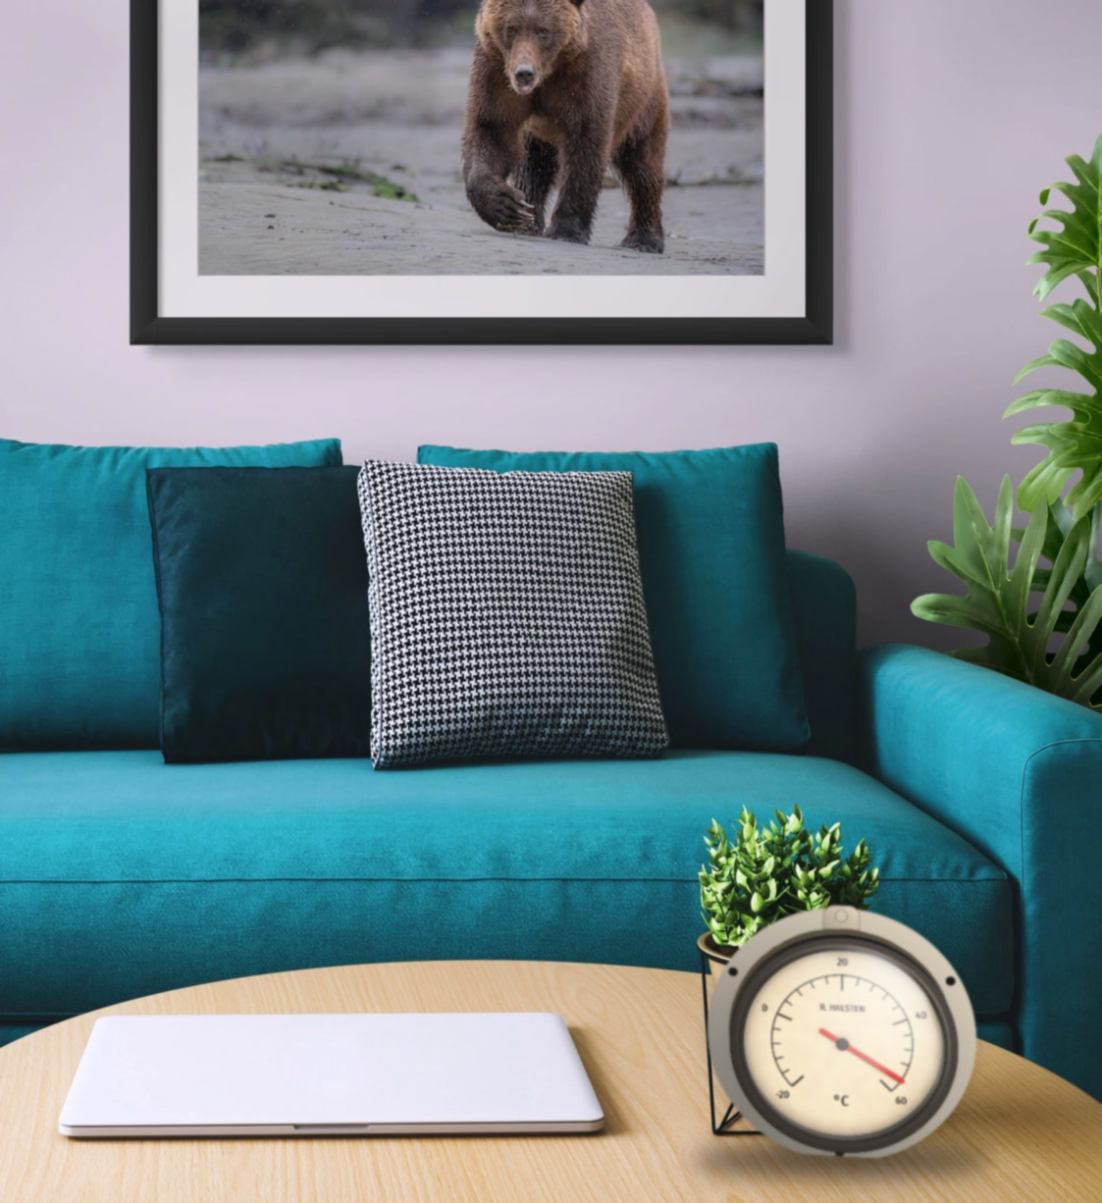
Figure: value=56 unit=°C
